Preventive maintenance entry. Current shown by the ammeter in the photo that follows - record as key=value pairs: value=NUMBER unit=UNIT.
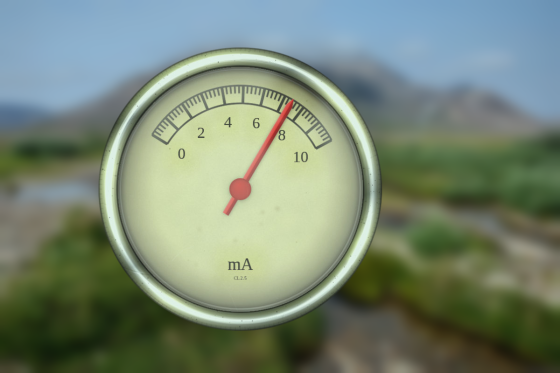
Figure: value=7.4 unit=mA
